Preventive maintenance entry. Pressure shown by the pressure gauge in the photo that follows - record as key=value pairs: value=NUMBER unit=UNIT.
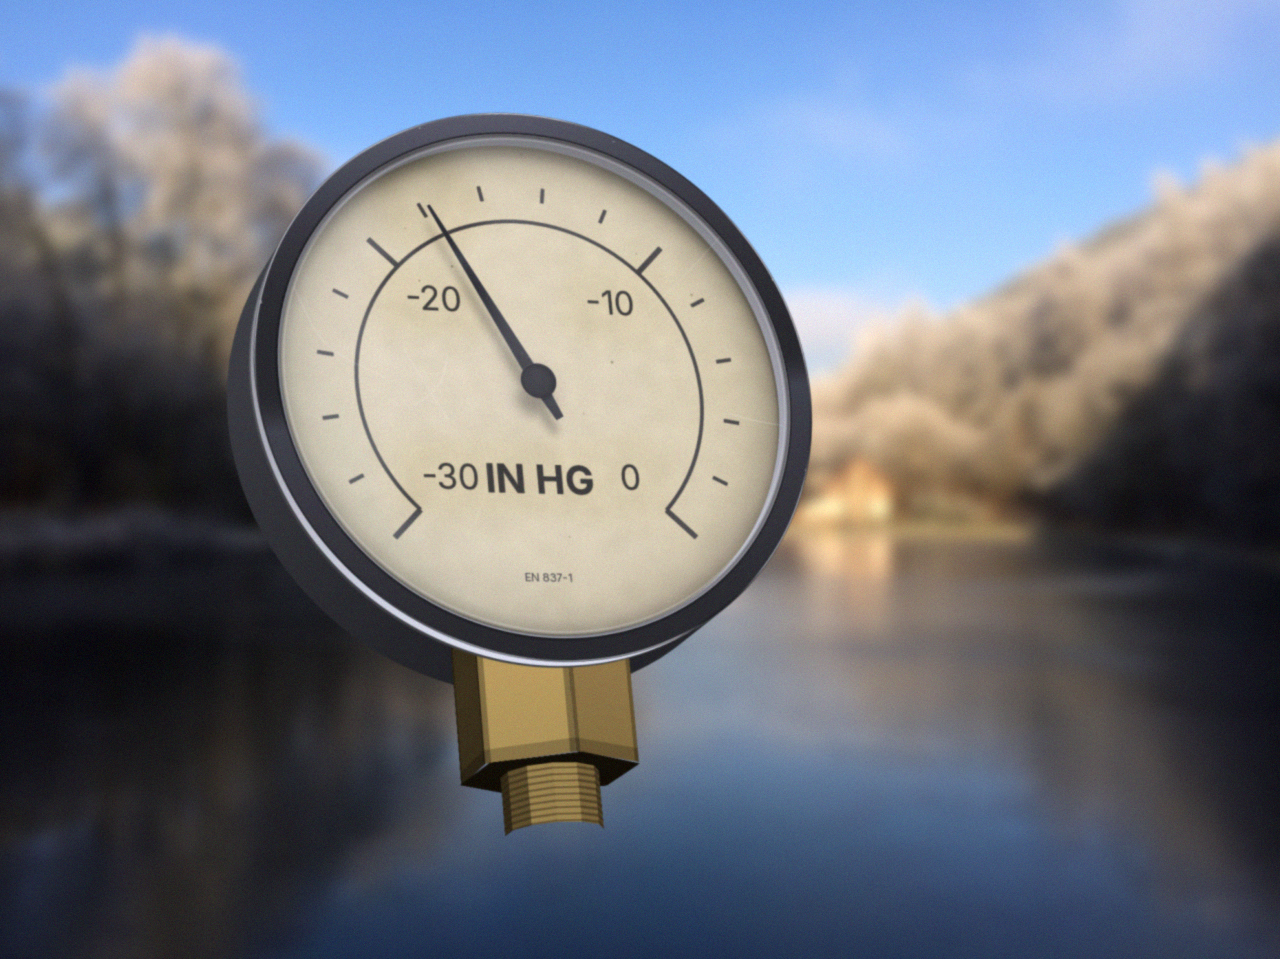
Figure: value=-18 unit=inHg
